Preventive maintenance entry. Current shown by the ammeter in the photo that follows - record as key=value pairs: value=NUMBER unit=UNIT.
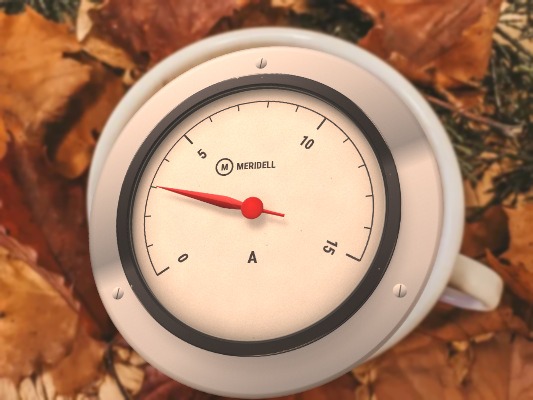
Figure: value=3 unit=A
